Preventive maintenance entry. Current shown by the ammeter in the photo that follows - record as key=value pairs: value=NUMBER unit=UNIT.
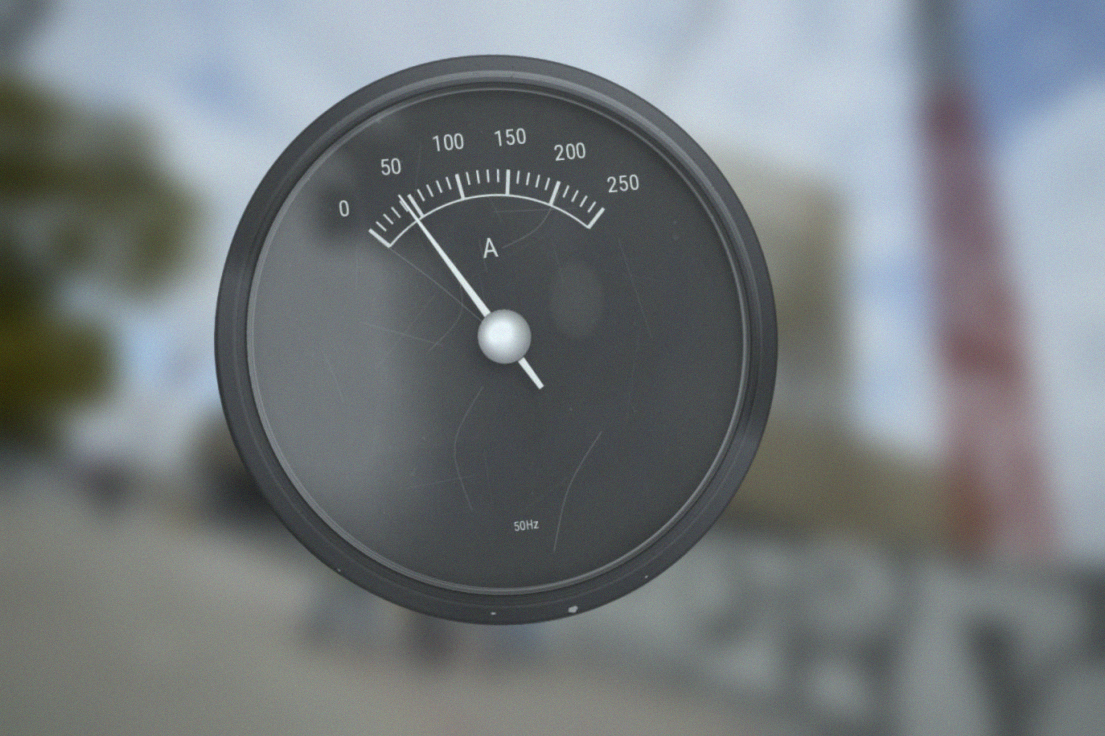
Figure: value=40 unit=A
